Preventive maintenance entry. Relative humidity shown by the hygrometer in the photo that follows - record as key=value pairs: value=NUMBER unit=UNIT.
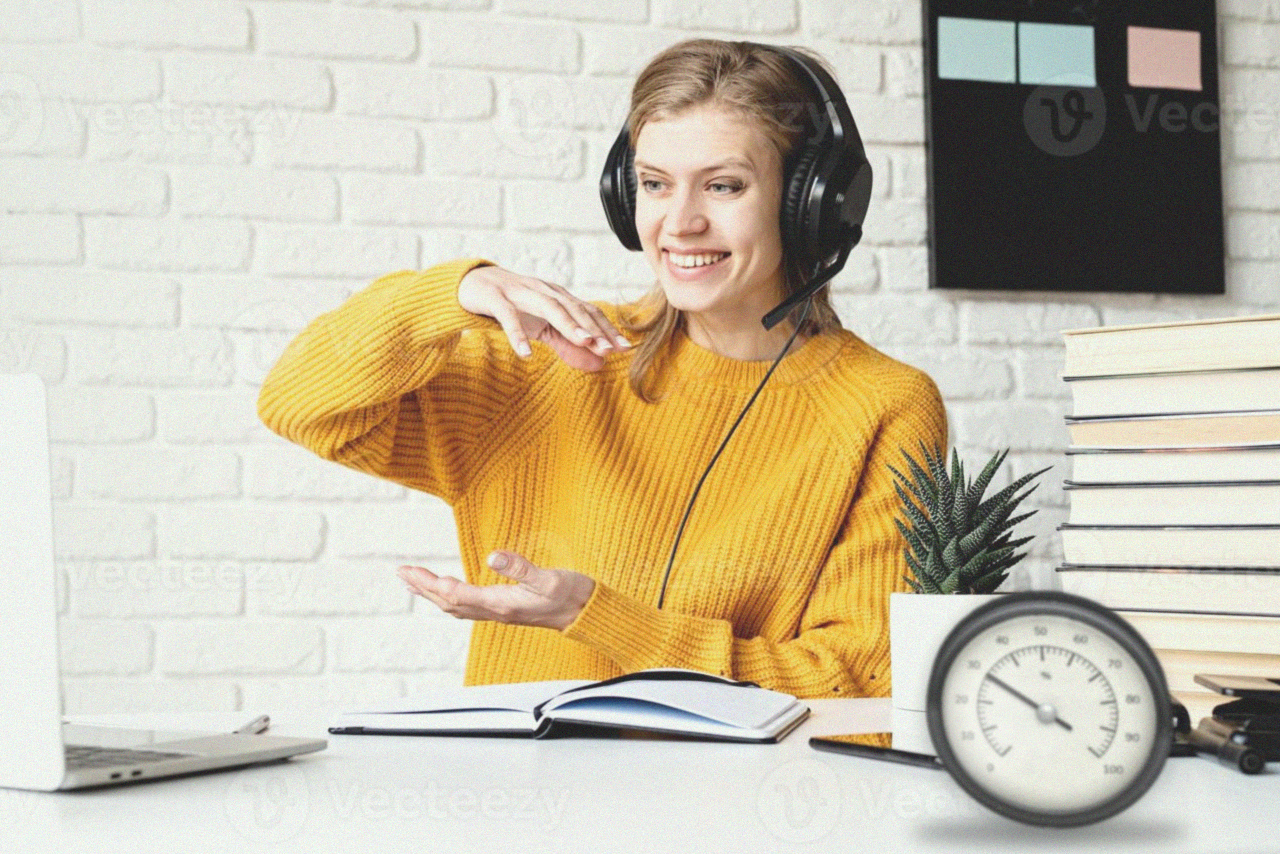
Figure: value=30 unit=%
